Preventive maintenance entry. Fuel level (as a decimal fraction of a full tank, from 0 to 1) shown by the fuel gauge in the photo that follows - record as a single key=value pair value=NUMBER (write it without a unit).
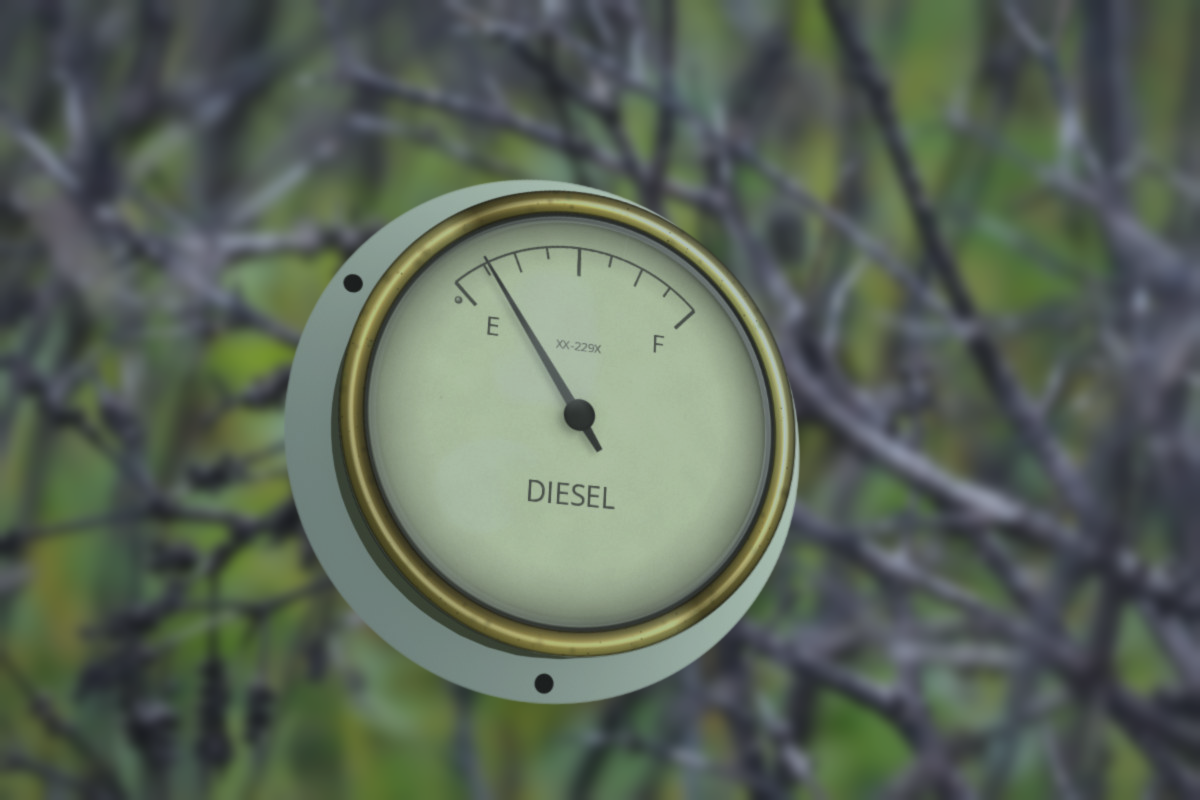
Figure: value=0.125
